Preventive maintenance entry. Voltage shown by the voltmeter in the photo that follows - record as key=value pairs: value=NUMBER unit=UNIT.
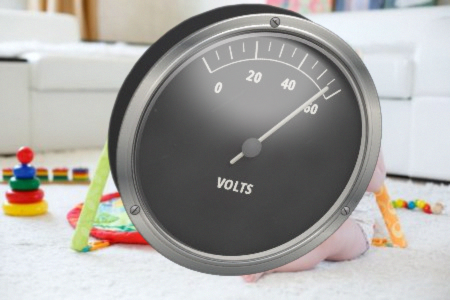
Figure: value=55 unit=V
